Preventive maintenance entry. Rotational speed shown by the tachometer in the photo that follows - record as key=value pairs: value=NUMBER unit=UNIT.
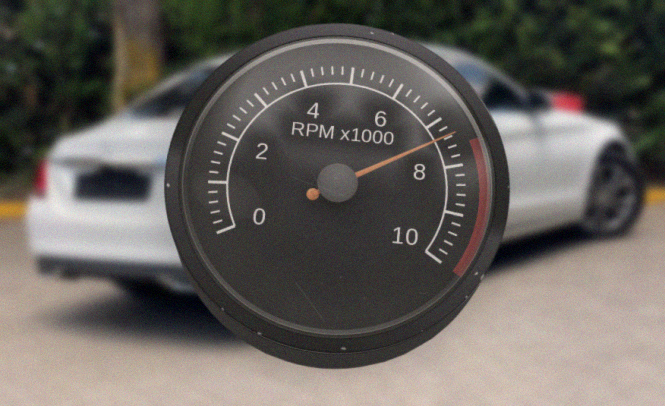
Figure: value=7400 unit=rpm
